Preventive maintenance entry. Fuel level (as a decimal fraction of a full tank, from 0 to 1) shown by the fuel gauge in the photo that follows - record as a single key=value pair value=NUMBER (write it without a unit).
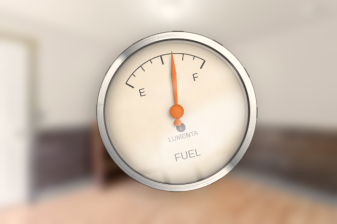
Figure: value=0.625
